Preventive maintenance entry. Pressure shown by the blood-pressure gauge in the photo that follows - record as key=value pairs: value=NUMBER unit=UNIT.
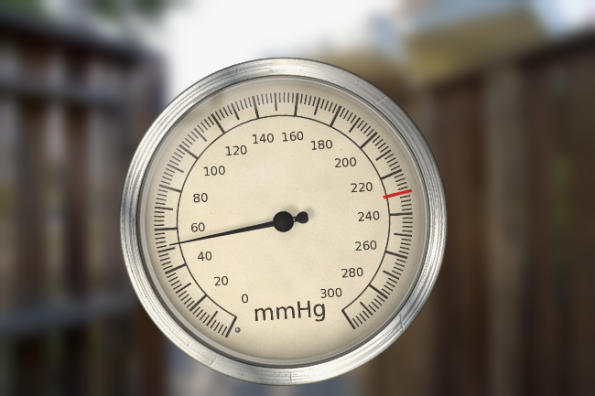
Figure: value=52 unit=mmHg
